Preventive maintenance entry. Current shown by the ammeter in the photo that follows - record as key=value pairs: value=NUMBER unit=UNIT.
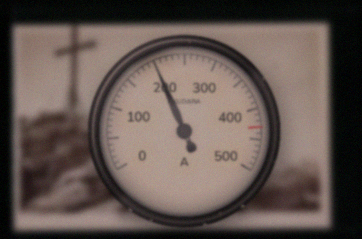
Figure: value=200 unit=A
